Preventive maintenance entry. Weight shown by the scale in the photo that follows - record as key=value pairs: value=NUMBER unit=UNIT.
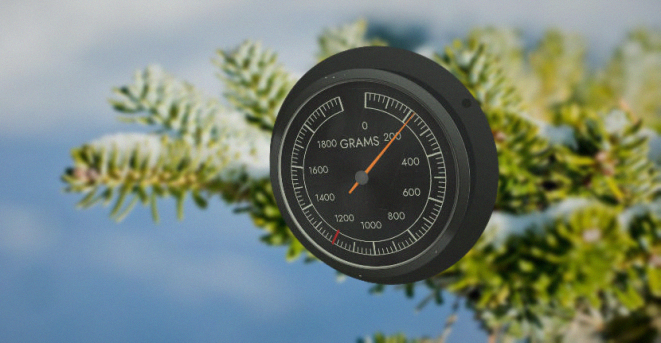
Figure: value=220 unit=g
